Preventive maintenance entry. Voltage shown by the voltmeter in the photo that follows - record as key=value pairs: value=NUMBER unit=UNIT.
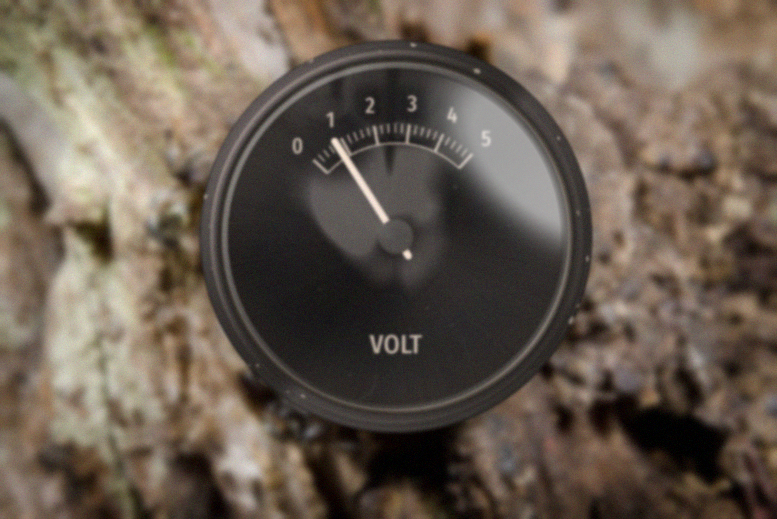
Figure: value=0.8 unit=V
